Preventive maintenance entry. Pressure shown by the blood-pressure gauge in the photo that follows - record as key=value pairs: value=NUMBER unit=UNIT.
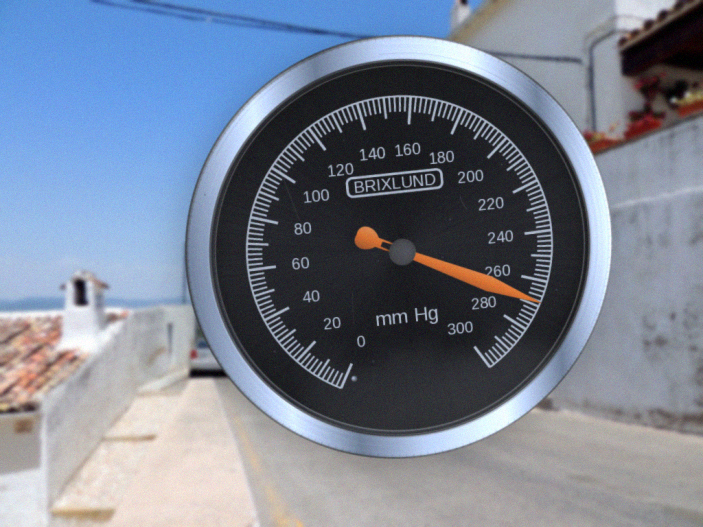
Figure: value=268 unit=mmHg
